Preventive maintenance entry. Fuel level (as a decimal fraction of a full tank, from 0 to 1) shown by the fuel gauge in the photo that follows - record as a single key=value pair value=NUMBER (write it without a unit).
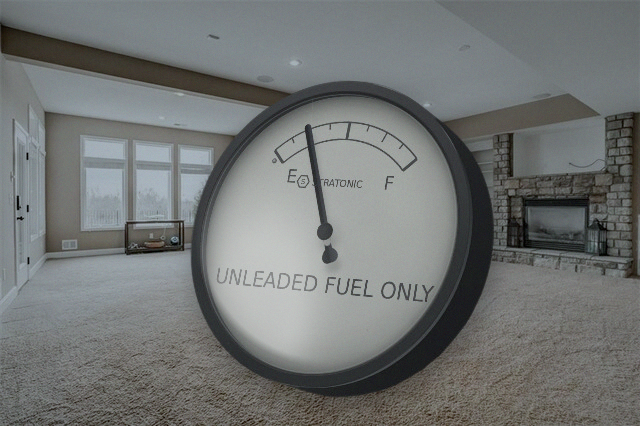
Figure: value=0.25
